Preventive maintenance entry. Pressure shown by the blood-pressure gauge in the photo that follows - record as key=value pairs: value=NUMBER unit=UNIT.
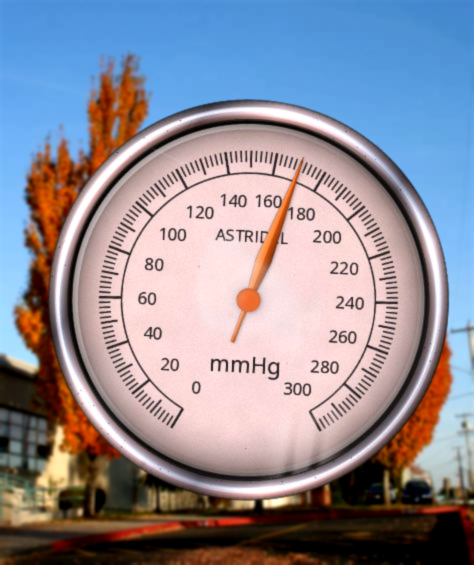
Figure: value=170 unit=mmHg
